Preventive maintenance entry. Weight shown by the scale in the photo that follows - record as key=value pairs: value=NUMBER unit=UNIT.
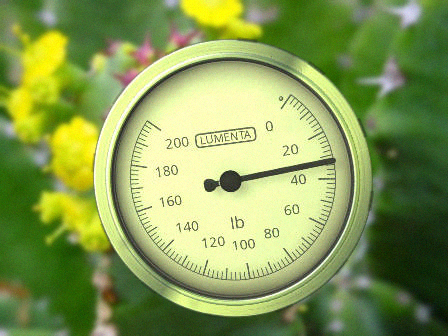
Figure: value=32 unit=lb
